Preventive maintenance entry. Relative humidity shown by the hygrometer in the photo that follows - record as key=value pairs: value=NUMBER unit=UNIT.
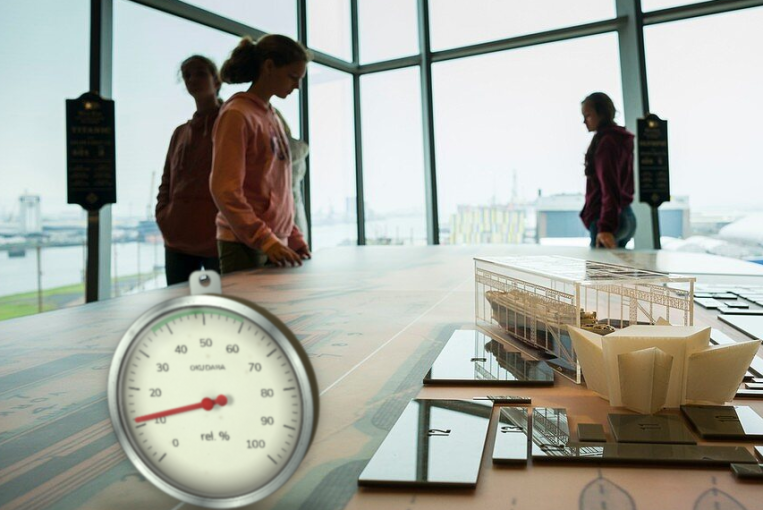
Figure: value=12 unit=%
